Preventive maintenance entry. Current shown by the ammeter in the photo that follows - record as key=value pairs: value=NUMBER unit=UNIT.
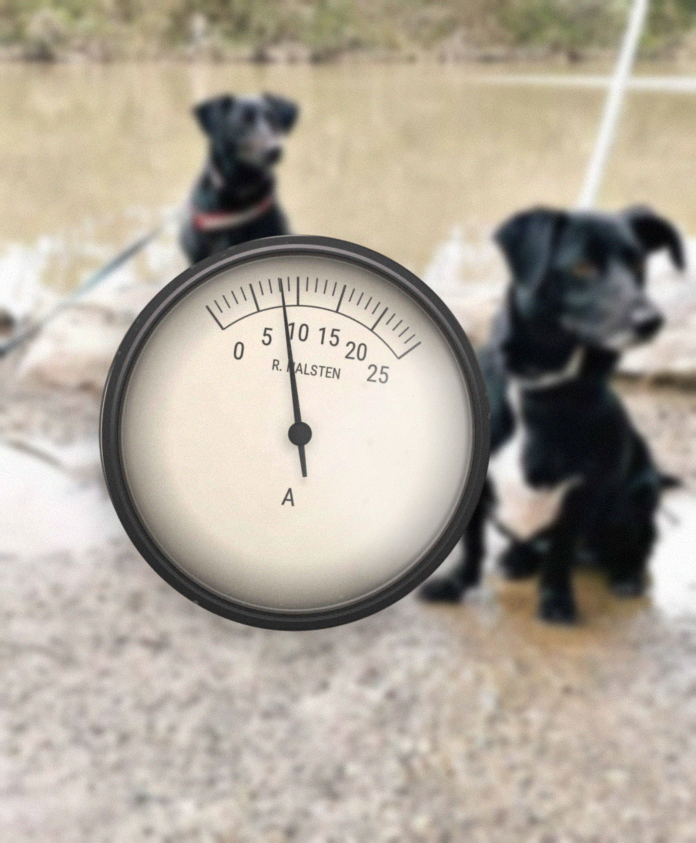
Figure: value=8 unit=A
